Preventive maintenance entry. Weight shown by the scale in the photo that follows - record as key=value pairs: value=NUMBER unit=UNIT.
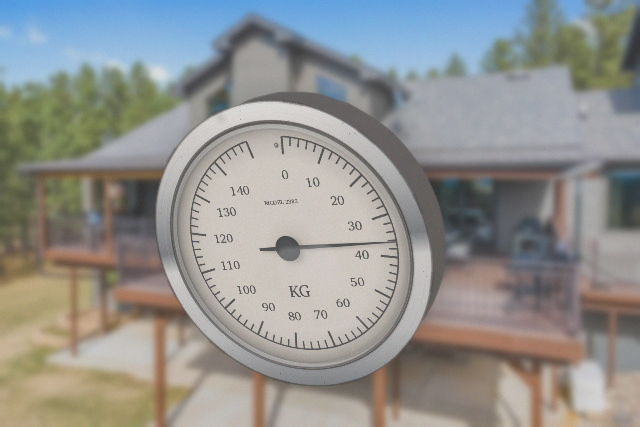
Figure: value=36 unit=kg
